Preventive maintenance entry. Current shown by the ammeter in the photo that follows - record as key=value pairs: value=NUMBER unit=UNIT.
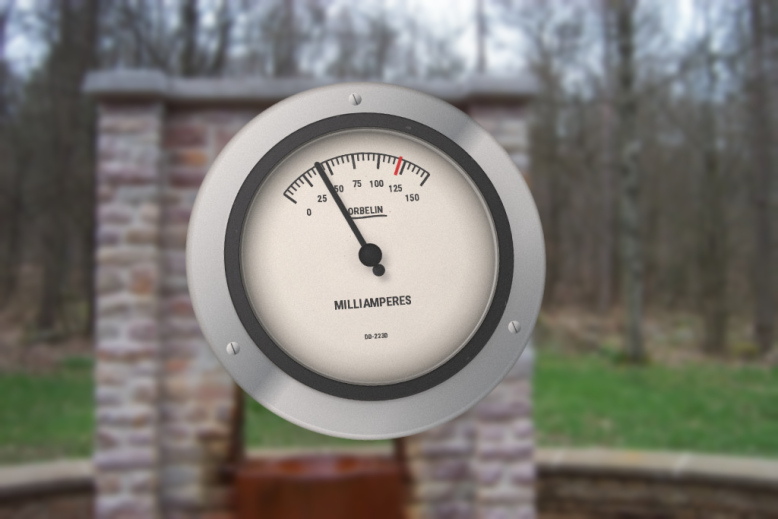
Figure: value=40 unit=mA
